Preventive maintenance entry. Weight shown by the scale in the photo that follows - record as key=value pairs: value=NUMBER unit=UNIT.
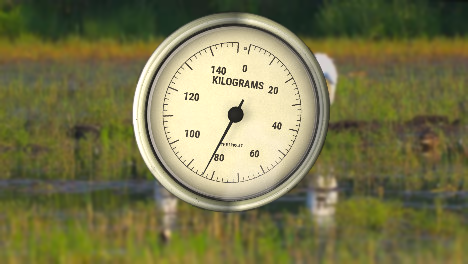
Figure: value=84 unit=kg
